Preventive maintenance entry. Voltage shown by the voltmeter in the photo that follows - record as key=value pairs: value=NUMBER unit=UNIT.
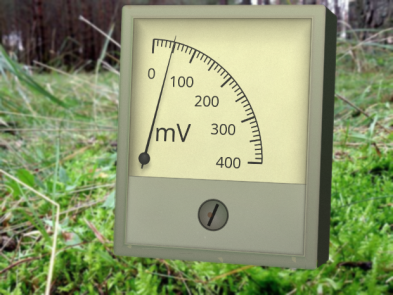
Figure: value=50 unit=mV
